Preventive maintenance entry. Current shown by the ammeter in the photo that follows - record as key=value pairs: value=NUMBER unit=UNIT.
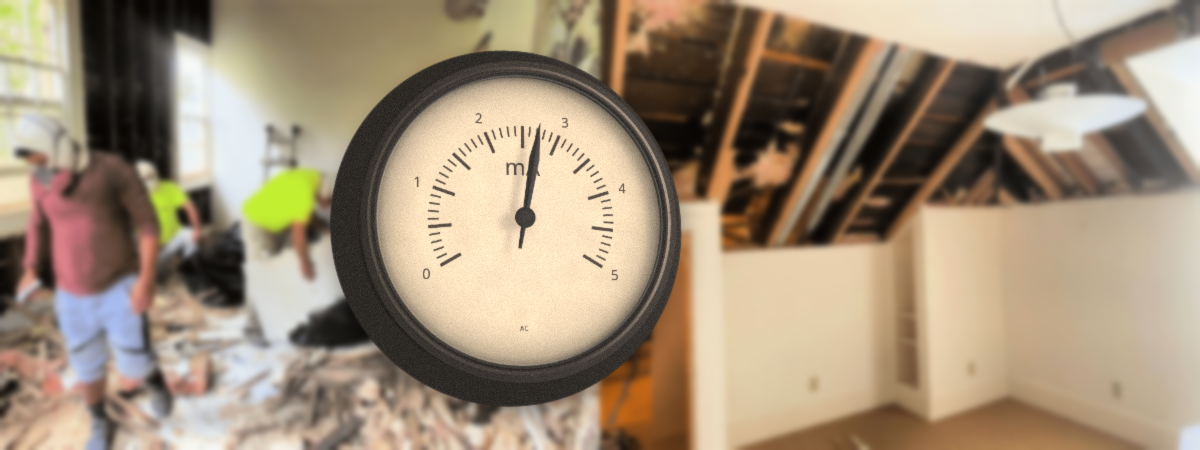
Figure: value=2.7 unit=mA
